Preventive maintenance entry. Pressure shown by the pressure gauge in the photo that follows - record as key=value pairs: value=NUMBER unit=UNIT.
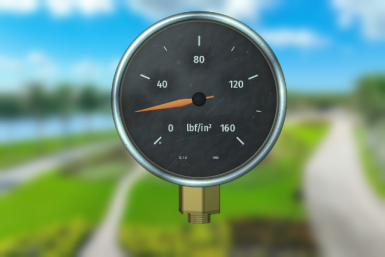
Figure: value=20 unit=psi
